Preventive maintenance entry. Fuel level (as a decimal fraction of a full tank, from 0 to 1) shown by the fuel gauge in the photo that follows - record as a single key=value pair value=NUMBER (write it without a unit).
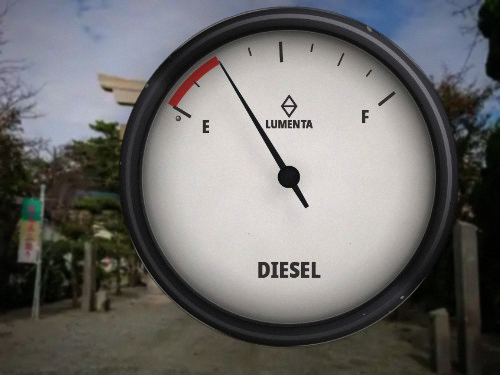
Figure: value=0.25
